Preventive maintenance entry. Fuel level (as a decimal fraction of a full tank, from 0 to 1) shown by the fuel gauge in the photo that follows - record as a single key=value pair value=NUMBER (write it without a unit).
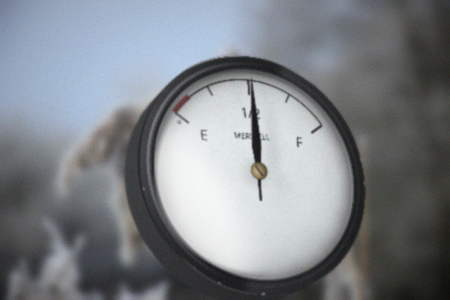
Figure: value=0.5
